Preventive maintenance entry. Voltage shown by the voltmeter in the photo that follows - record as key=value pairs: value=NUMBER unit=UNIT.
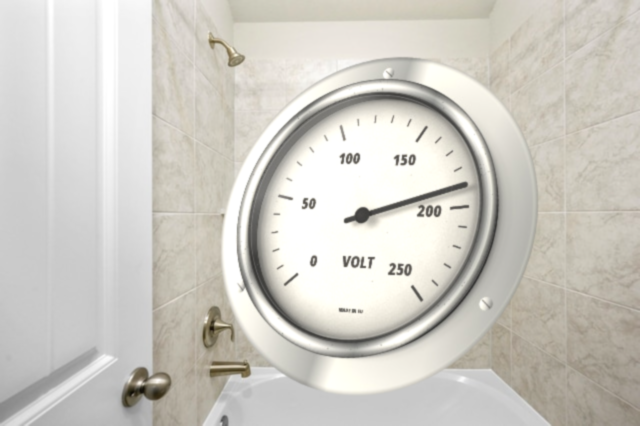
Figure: value=190 unit=V
